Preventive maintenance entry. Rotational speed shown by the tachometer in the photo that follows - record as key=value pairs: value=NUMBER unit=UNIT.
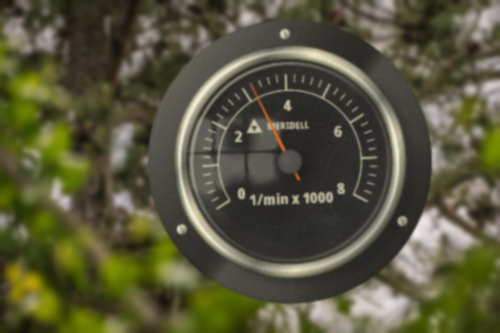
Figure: value=3200 unit=rpm
